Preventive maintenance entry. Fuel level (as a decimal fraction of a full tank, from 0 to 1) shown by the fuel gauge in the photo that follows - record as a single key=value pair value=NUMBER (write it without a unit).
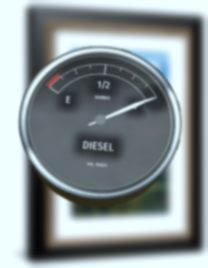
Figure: value=1
